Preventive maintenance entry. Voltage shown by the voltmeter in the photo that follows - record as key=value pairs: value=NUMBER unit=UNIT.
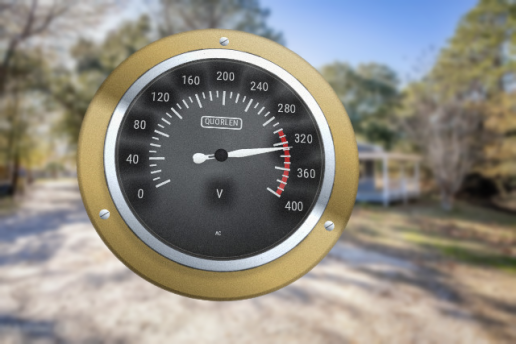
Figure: value=330 unit=V
